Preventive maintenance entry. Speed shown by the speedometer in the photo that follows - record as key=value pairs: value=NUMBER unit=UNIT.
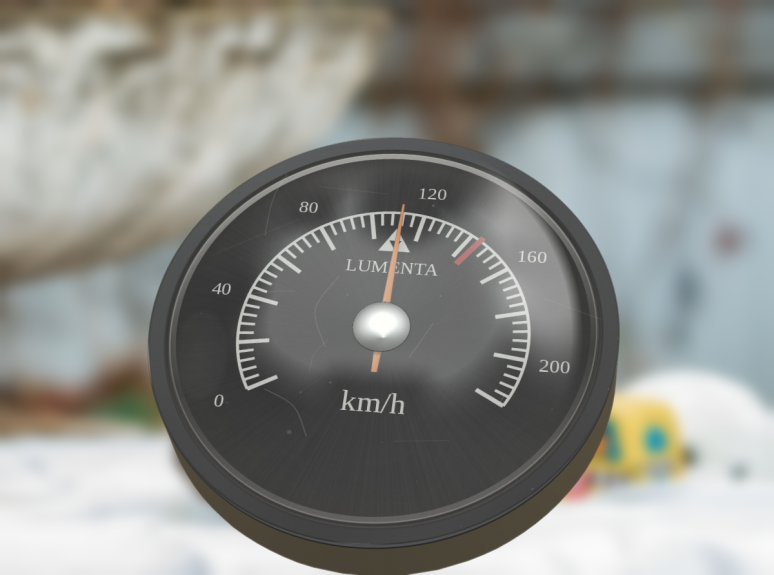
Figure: value=112 unit=km/h
